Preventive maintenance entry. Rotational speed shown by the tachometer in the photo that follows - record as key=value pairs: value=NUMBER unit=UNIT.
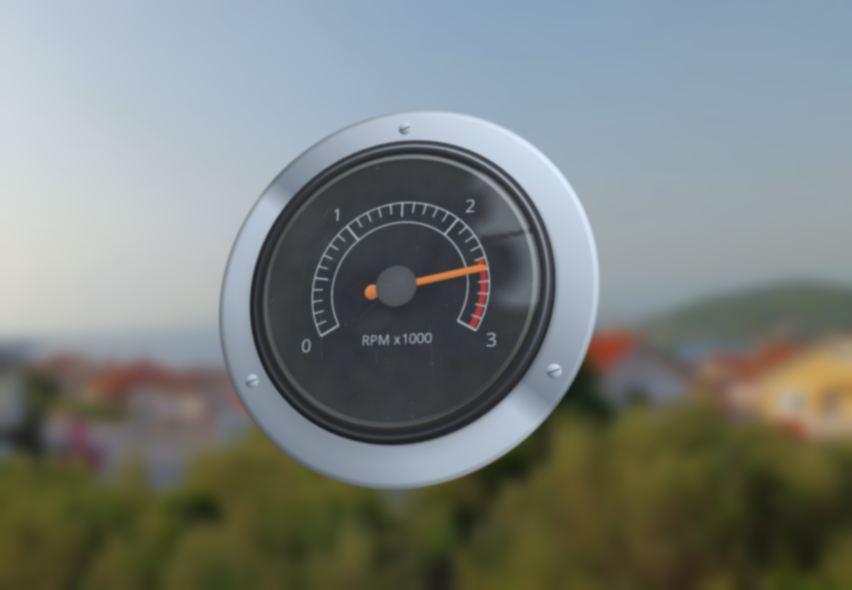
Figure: value=2500 unit=rpm
